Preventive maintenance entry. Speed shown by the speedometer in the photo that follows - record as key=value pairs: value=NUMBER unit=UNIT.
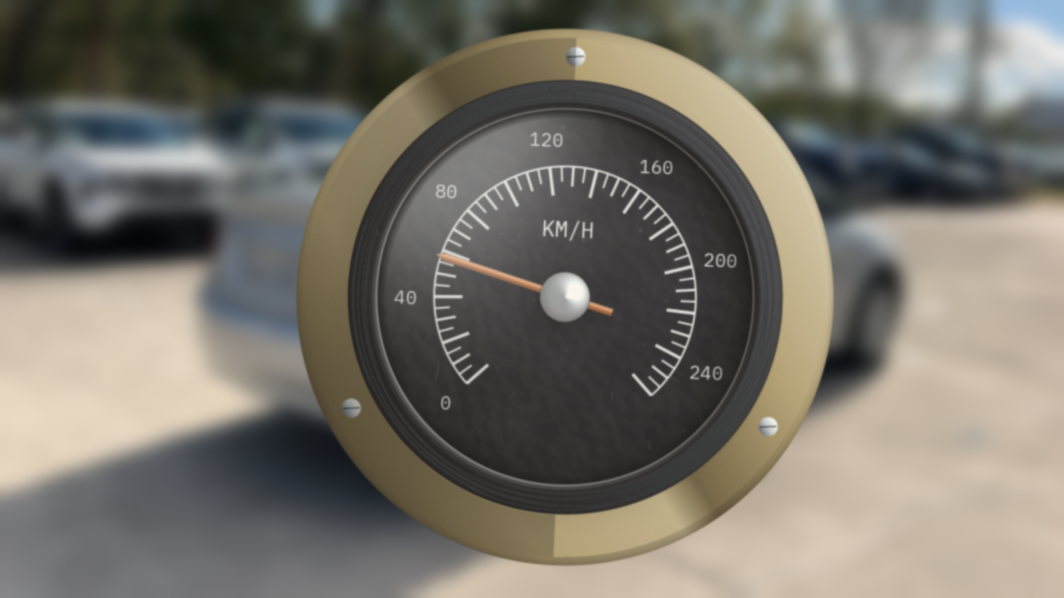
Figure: value=57.5 unit=km/h
